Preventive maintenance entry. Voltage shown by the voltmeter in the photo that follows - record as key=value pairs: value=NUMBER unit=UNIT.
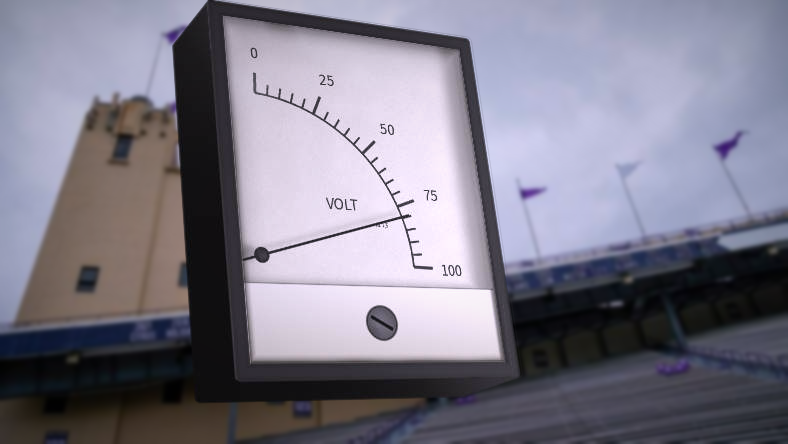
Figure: value=80 unit=V
